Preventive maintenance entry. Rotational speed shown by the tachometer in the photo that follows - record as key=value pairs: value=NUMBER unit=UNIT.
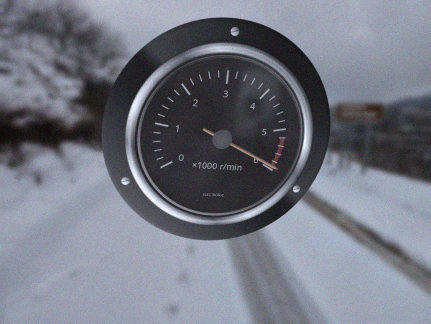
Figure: value=5900 unit=rpm
